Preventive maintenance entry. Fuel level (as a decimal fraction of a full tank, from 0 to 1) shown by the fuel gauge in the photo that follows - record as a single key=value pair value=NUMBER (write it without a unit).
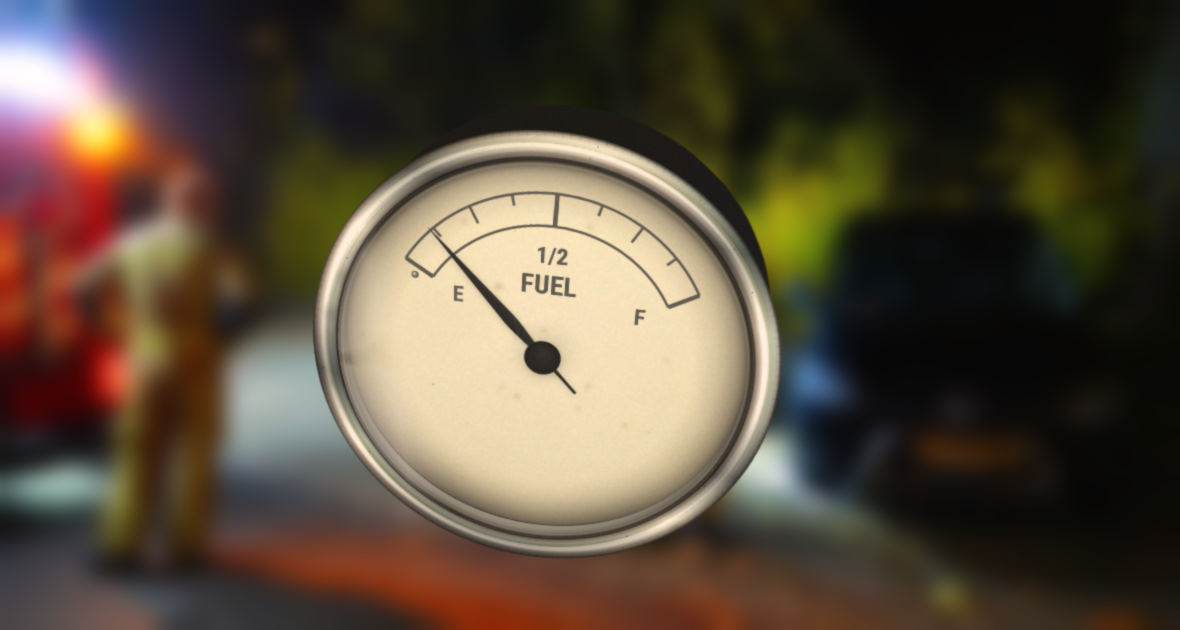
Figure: value=0.125
